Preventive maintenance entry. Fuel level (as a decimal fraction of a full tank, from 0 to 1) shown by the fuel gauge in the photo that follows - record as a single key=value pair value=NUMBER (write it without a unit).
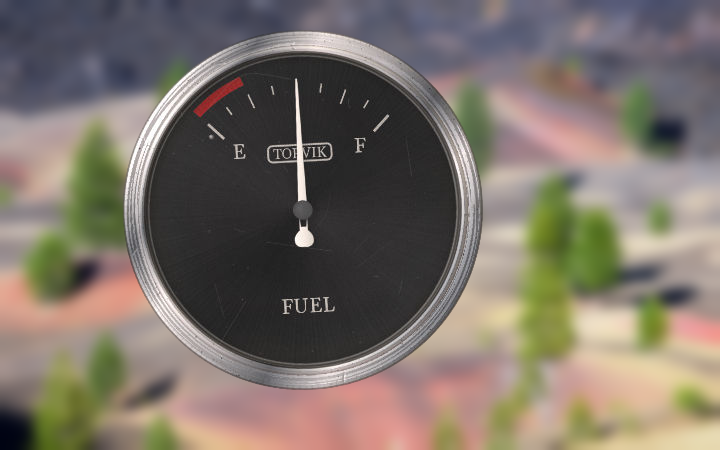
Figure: value=0.5
